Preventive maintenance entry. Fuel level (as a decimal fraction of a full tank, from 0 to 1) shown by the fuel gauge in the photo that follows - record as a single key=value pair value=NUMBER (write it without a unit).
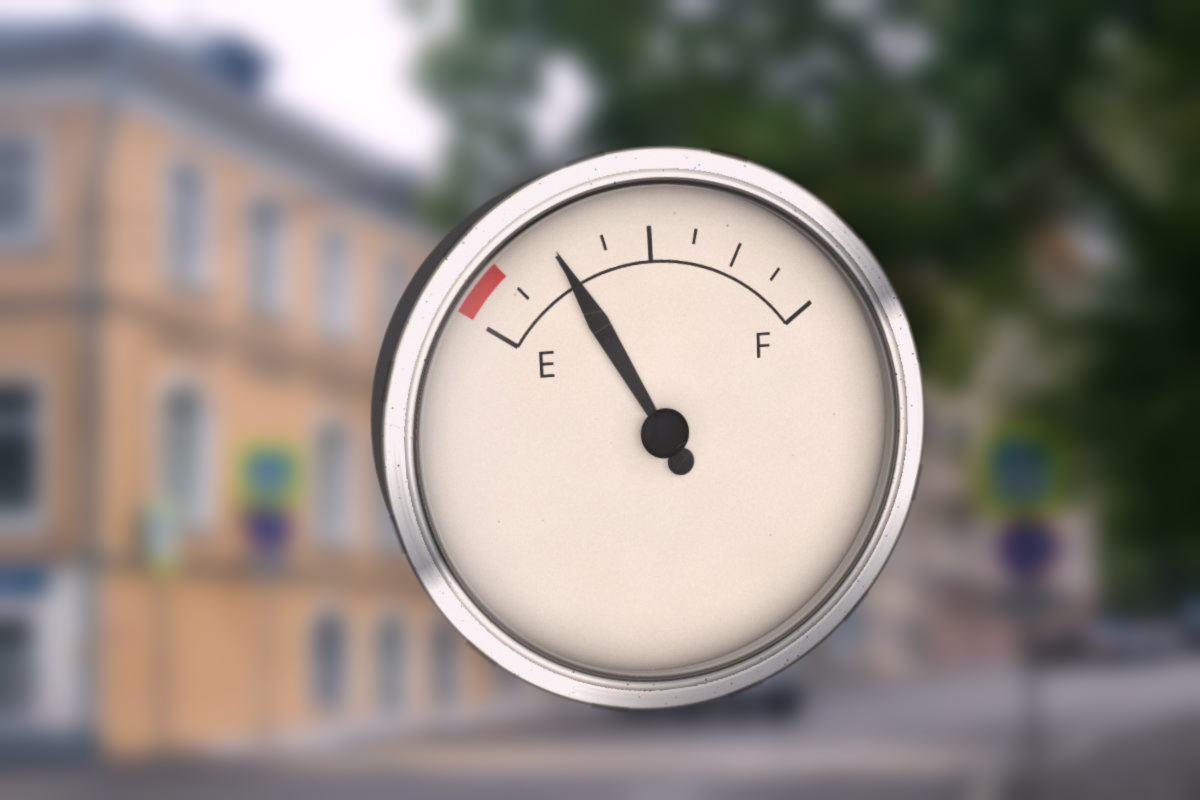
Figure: value=0.25
